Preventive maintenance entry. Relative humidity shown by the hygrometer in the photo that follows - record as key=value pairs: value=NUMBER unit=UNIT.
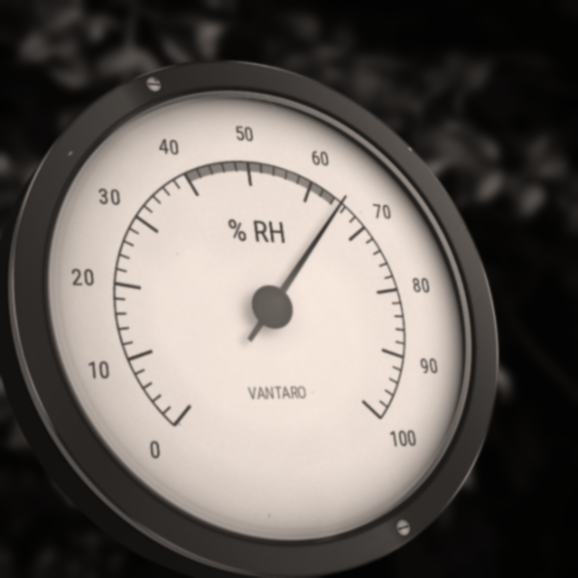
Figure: value=65 unit=%
